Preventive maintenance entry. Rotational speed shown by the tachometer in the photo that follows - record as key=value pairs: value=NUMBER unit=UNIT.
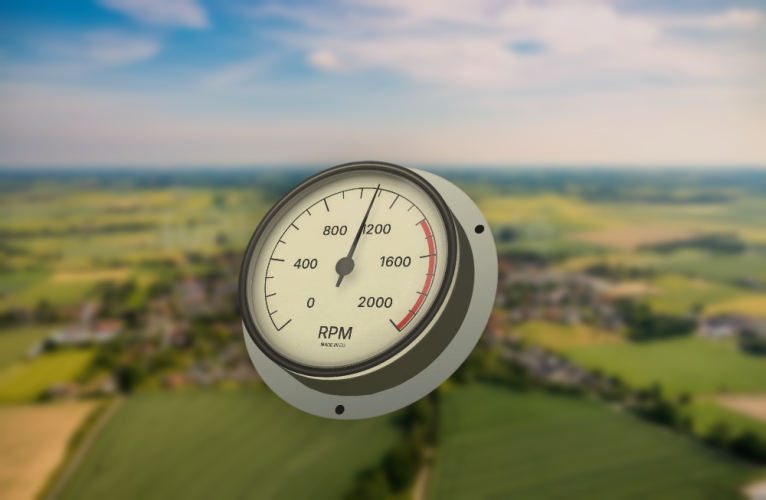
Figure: value=1100 unit=rpm
